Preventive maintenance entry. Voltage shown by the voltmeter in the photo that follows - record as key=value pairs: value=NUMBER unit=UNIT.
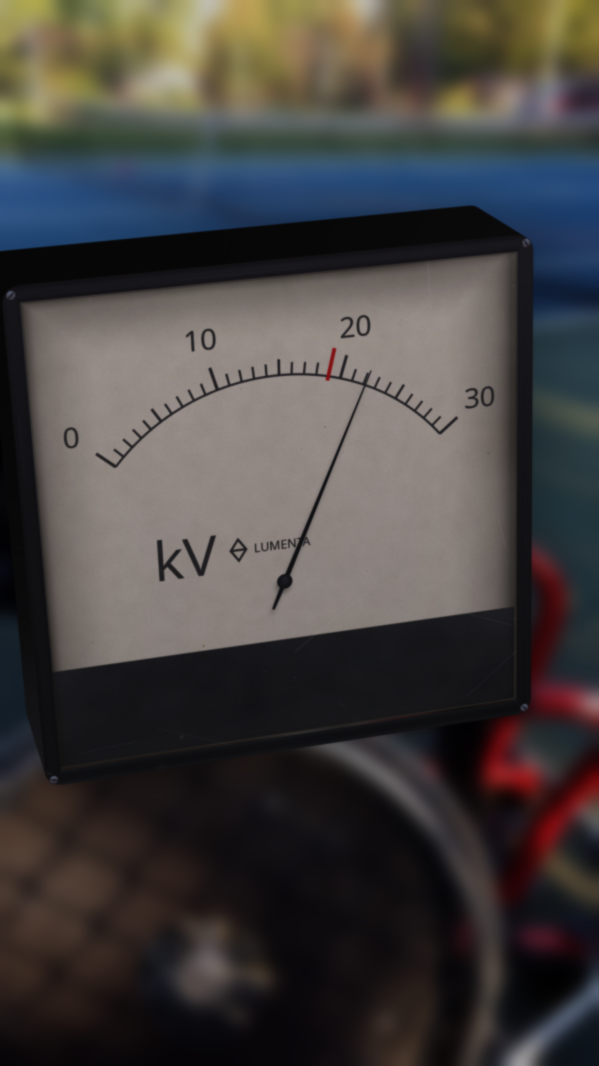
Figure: value=22 unit=kV
